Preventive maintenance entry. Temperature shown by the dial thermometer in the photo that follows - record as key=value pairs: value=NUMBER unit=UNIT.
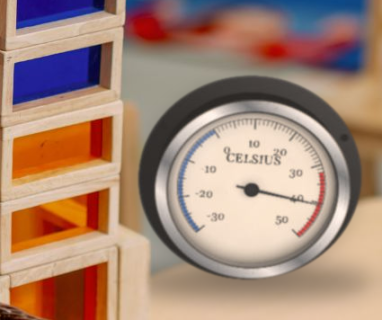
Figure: value=40 unit=°C
